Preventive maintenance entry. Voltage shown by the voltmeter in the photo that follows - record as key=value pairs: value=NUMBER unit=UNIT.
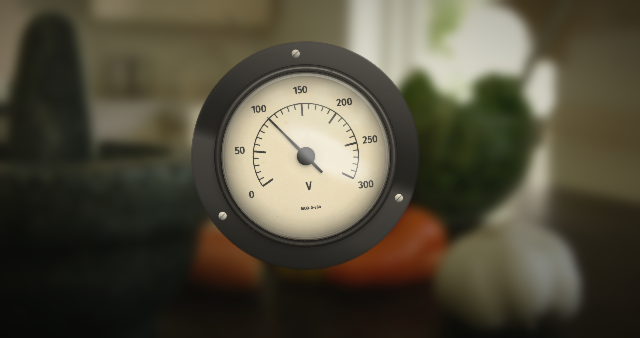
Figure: value=100 unit=V
